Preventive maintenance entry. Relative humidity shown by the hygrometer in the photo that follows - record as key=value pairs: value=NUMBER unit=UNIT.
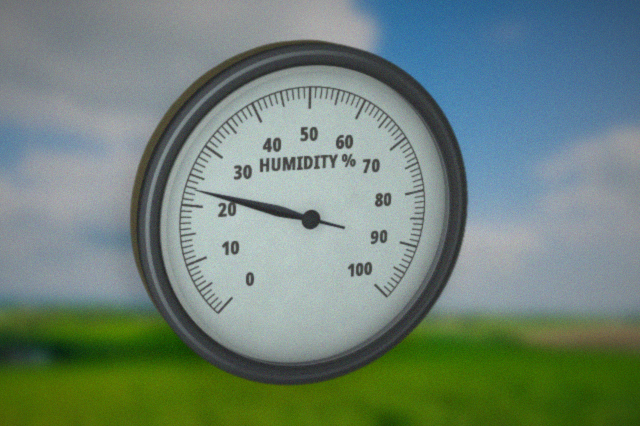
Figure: value=23 unit=%
